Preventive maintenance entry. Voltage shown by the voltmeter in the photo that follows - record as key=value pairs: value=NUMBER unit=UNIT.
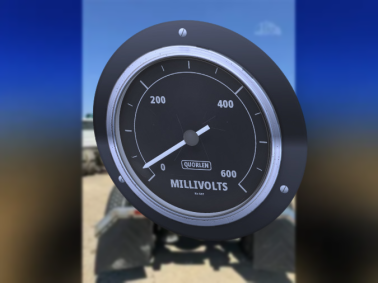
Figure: value=25 unit=mV
